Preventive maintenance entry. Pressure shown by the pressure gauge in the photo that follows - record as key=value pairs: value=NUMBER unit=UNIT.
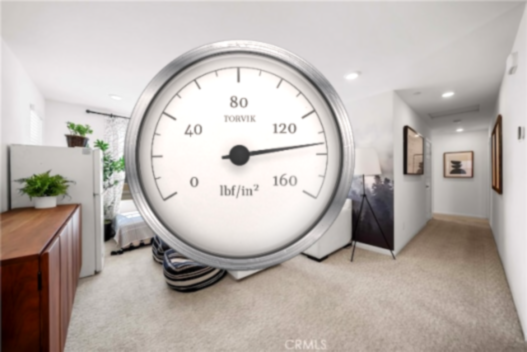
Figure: value=135 unit=psi
